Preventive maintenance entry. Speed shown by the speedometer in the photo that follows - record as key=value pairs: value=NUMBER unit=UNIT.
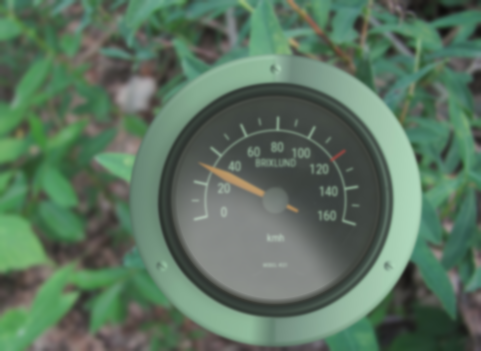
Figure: value=30 unit=km/h
